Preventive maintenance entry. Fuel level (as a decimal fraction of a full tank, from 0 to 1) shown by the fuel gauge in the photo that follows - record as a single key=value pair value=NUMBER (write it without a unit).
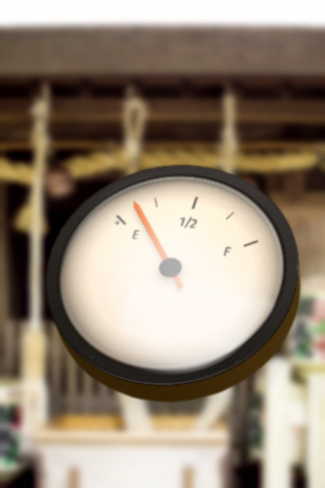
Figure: value=0.125
